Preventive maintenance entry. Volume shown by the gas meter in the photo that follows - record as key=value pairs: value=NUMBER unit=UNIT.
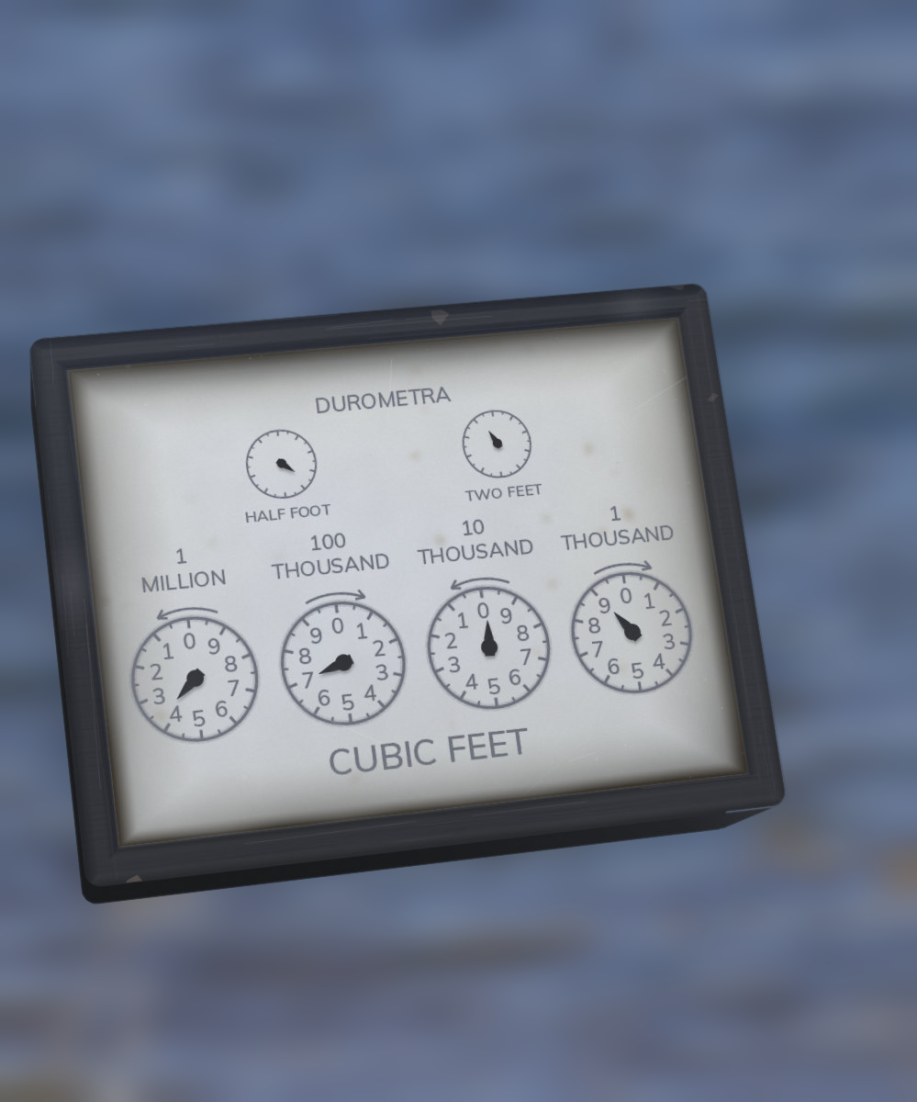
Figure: value=369900 unit=ft³
